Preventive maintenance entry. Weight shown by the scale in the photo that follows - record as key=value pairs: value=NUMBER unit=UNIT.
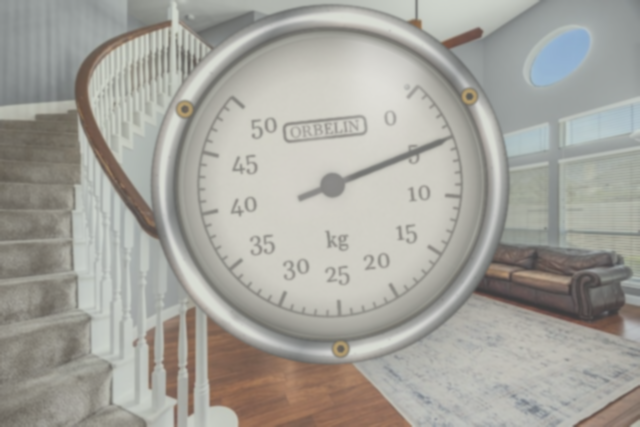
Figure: value=5 unit=kg
